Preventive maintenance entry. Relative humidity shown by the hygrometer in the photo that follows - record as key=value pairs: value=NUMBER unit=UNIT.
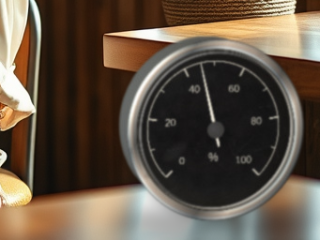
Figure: value=45 unit=%
